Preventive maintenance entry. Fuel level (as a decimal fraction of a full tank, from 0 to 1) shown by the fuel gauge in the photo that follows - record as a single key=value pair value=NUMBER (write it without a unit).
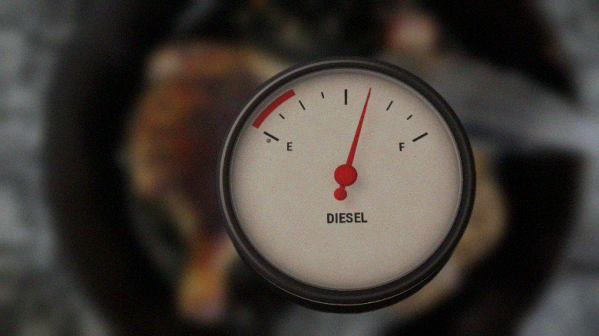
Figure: value=0.625
